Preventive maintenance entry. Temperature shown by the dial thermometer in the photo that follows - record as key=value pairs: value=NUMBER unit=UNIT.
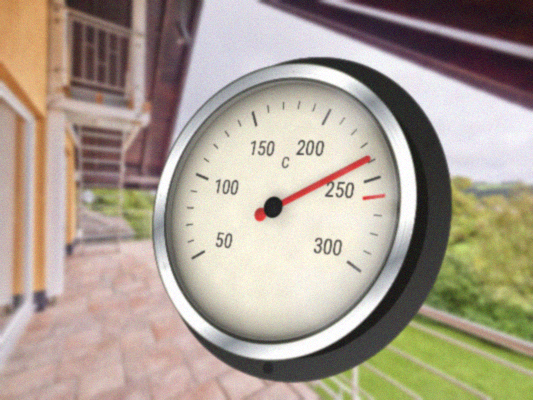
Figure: value=240 unit=°C
